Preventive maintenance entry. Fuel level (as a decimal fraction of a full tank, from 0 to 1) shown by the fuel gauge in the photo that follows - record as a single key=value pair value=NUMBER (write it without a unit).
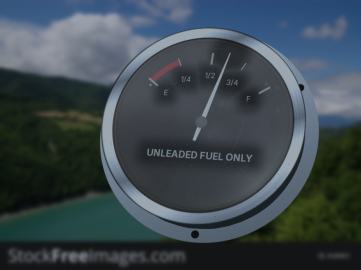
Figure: value=0.625
